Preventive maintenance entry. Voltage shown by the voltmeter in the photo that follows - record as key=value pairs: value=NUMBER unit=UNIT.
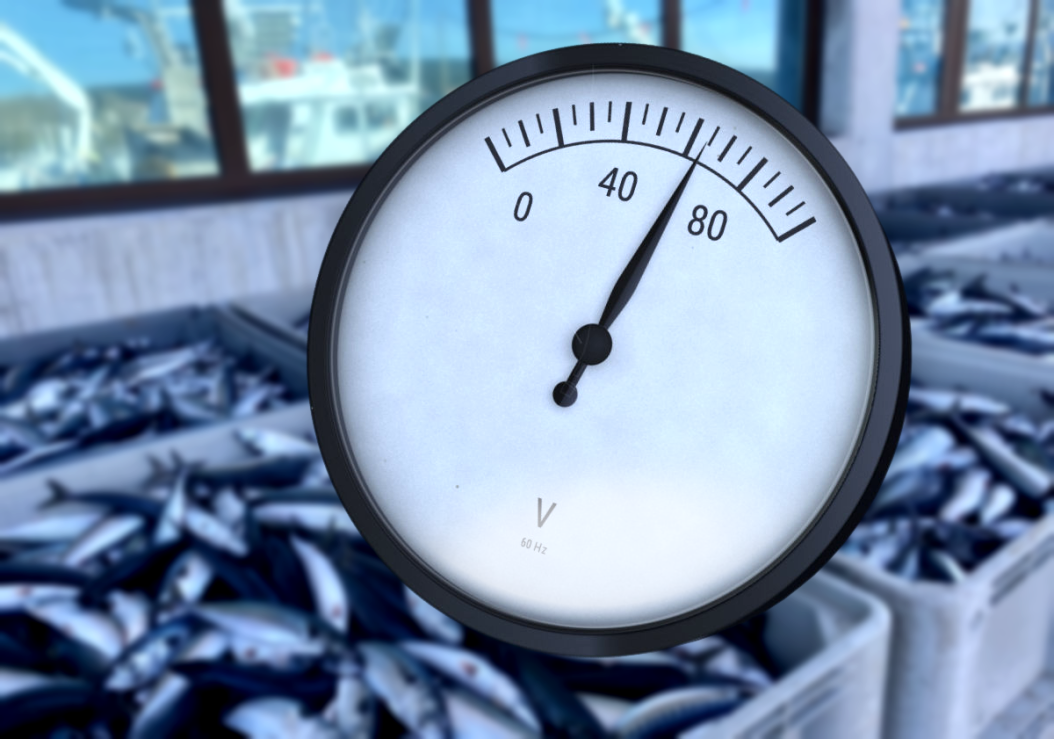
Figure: value=65 unit=V
